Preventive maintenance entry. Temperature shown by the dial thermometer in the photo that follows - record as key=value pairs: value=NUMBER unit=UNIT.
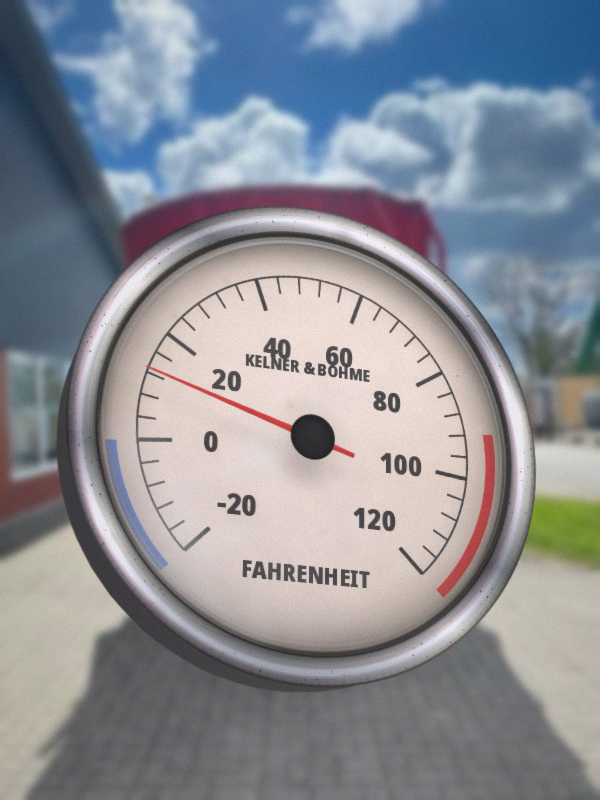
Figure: value=12 unit=°F
